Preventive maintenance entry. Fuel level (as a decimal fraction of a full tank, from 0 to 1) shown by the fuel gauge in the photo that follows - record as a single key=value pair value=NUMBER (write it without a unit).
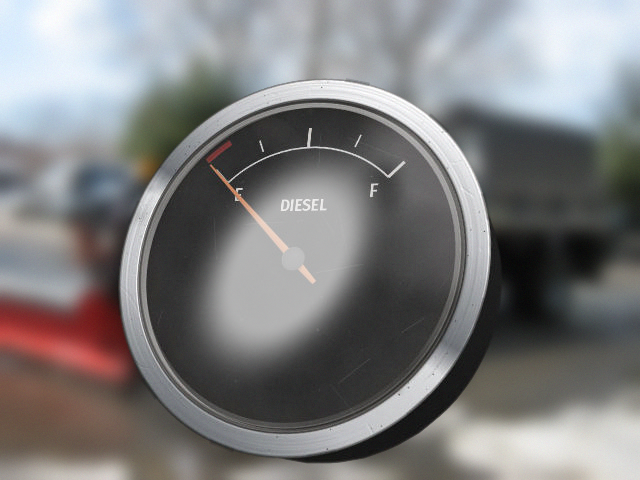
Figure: value=0
